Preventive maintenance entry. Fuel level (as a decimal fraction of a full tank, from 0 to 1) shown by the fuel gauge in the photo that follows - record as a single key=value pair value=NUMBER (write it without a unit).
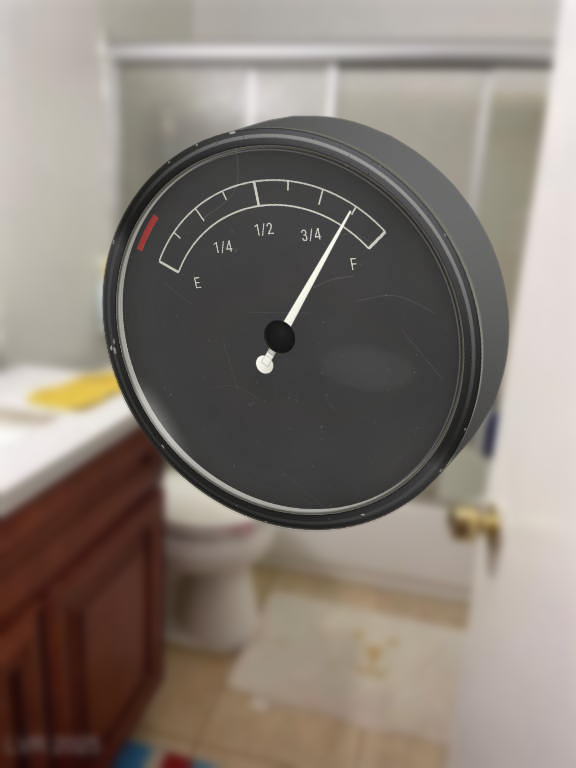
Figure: value=0.875
